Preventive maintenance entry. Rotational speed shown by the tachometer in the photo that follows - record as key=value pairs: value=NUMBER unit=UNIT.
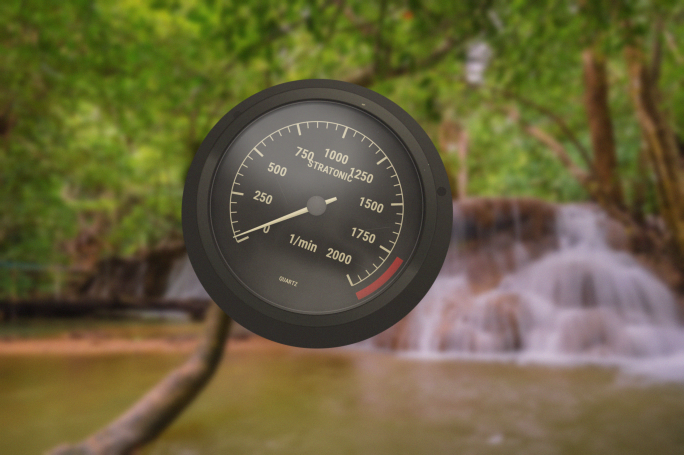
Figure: value=25 unit=rpm
